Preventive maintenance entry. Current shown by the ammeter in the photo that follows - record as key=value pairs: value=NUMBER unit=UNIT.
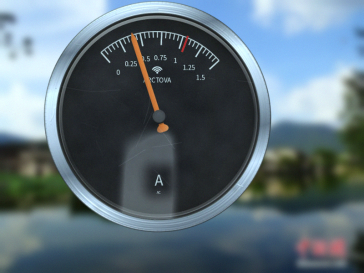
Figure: value=0.4 unit=A
